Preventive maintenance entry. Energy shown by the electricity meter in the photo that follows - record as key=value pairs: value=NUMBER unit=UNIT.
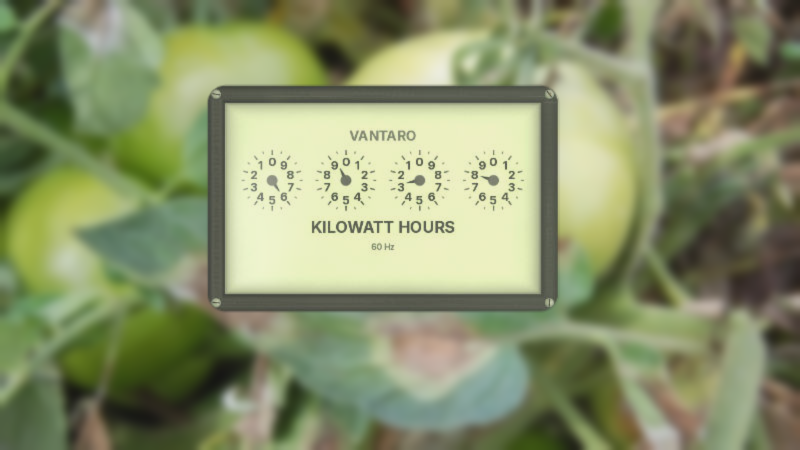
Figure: value=5928 unit=kWh
